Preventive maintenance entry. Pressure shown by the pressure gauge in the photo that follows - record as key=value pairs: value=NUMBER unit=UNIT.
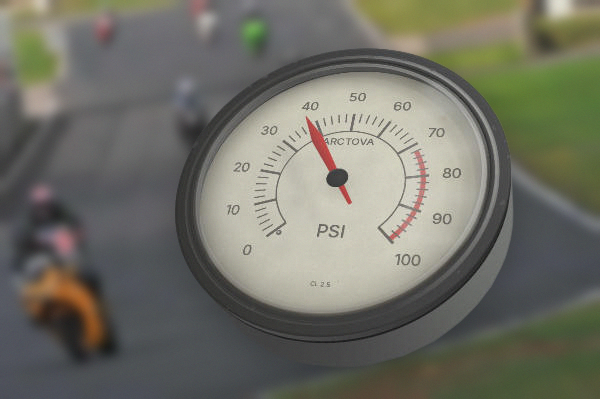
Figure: value=38 unit=psi
